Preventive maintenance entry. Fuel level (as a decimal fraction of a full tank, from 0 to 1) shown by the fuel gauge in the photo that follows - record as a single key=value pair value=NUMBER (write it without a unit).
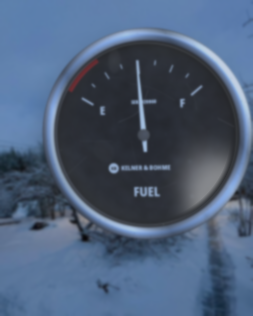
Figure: value=0.5
